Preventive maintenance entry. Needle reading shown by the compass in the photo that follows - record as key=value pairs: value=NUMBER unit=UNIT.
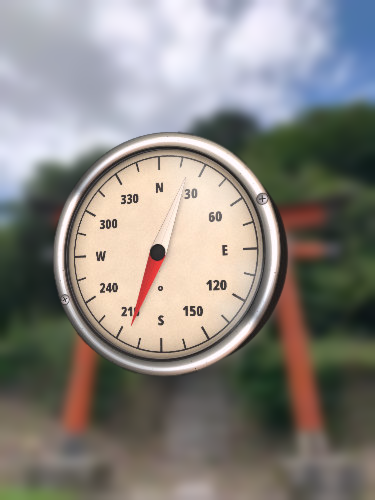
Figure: value=202.5 unit=°
